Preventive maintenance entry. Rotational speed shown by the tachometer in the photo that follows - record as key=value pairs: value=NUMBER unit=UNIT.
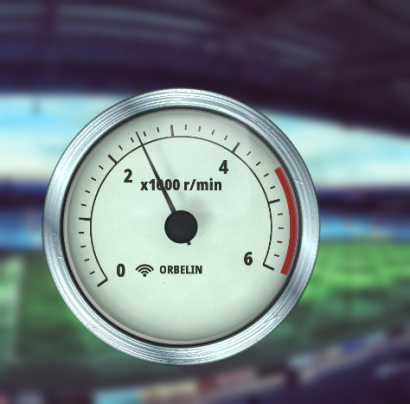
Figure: value=2500 unit=rpm
